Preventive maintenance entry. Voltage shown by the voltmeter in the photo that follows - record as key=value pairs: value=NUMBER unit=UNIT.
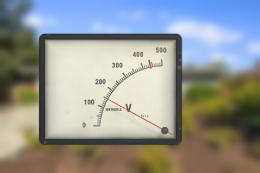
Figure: value=150 unit=V
